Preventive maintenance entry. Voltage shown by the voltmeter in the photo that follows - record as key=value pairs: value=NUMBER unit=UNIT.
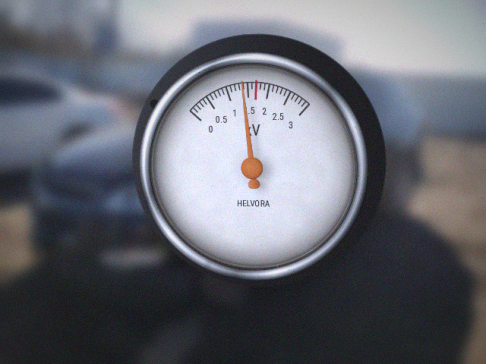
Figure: value=1.4 unit=kV
